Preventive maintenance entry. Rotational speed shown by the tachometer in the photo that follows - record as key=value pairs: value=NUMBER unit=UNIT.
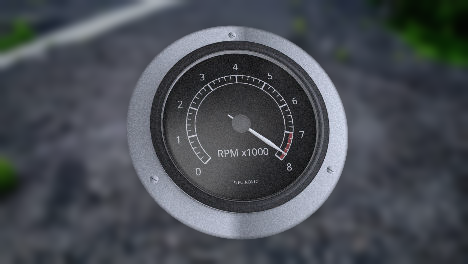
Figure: value=7800 unit=rpm
